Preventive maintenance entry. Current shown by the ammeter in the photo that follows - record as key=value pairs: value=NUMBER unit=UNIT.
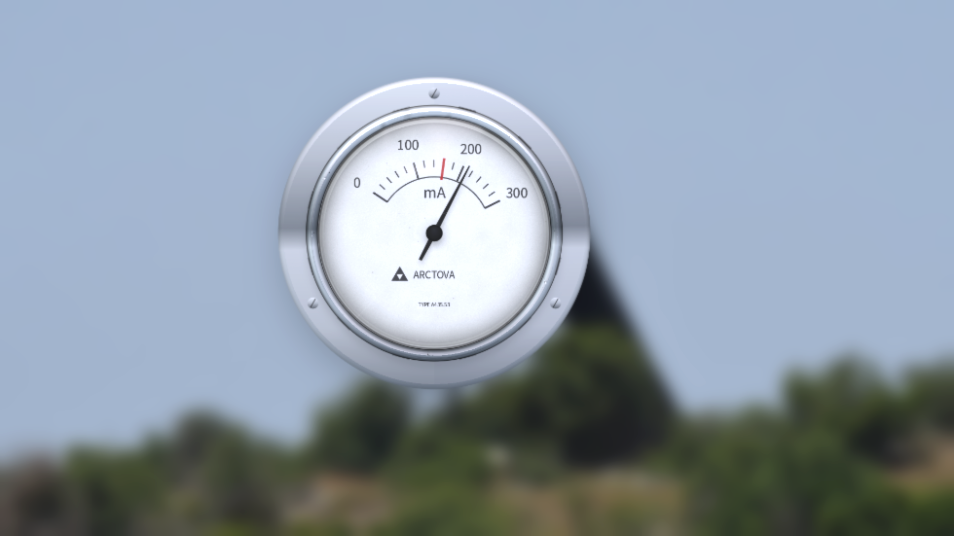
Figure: value=210 unit=mA
